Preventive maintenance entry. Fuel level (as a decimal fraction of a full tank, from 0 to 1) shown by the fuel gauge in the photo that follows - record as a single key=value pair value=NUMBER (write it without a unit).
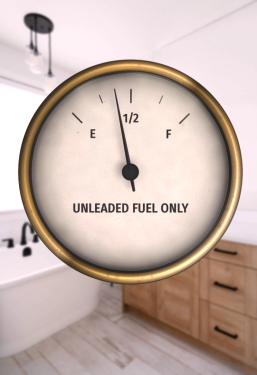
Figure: value=0.375
